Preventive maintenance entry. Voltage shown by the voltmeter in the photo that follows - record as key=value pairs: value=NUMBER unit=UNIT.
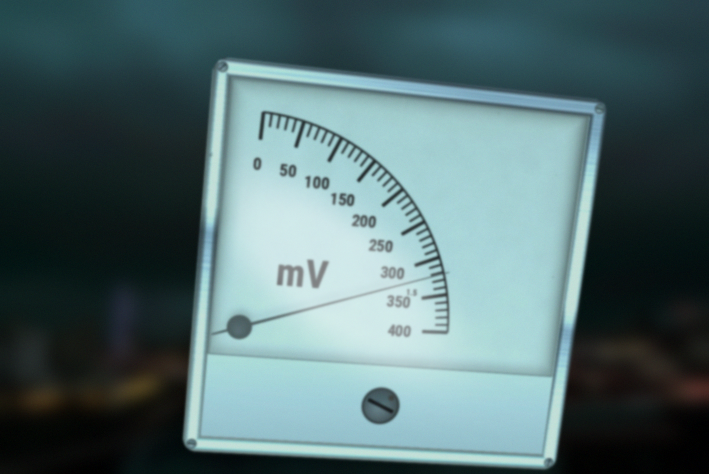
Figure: value=320 unit=mV
